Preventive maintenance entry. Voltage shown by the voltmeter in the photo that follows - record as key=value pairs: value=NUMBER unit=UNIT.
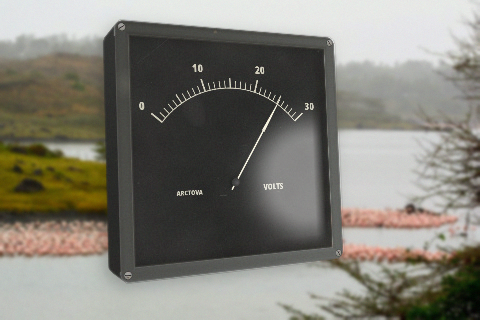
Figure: value=25 unit=V
